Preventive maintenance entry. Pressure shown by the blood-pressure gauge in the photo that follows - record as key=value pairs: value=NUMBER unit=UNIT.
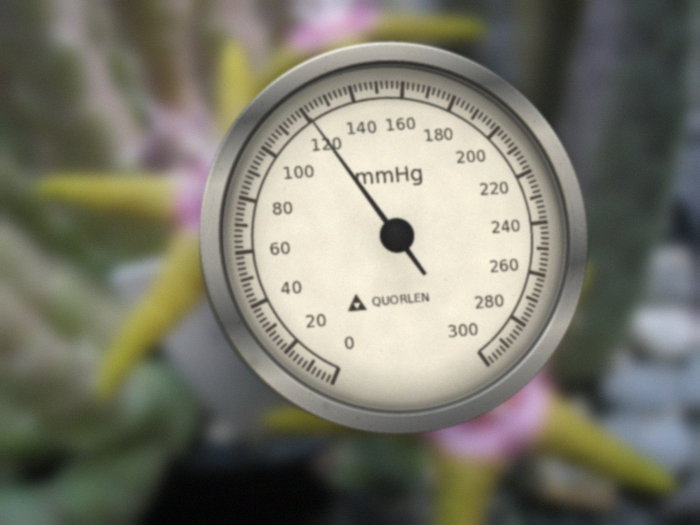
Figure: value=120 unit=mmHg
